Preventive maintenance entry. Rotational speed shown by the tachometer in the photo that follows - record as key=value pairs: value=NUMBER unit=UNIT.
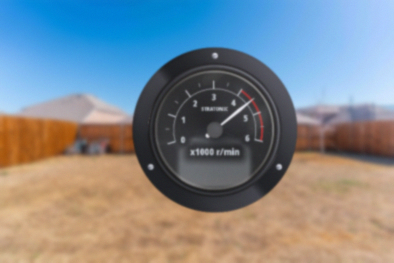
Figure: value=4500 unit=rpm
